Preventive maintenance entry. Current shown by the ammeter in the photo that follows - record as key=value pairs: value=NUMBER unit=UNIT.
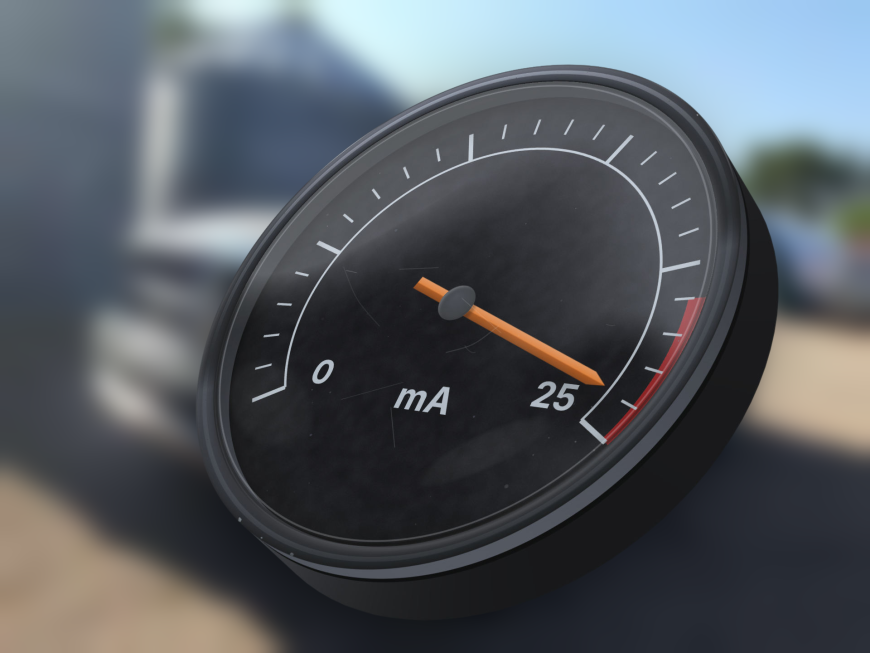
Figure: value=24 unit=mA
